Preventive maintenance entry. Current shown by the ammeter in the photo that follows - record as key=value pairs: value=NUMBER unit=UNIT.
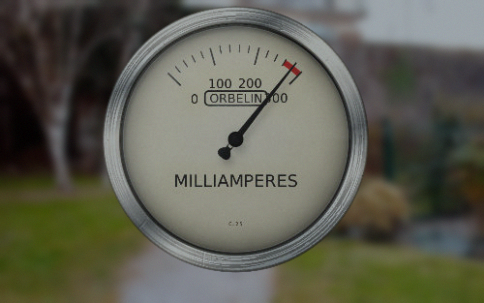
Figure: value=280 unit=mA
